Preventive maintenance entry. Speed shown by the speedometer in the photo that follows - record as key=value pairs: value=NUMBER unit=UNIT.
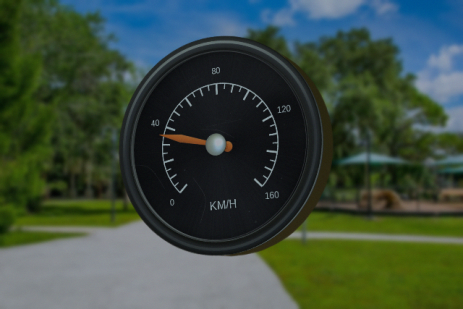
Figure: value=35 unit=km/h
